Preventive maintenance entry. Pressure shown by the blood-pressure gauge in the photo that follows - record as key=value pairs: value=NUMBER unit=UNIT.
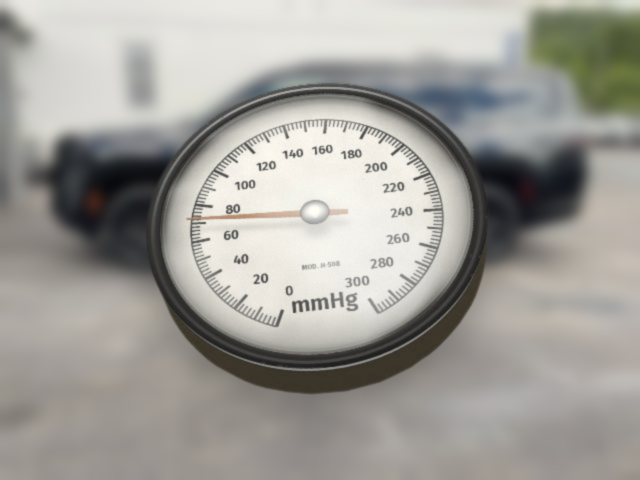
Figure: value=70 unit=mmHg
